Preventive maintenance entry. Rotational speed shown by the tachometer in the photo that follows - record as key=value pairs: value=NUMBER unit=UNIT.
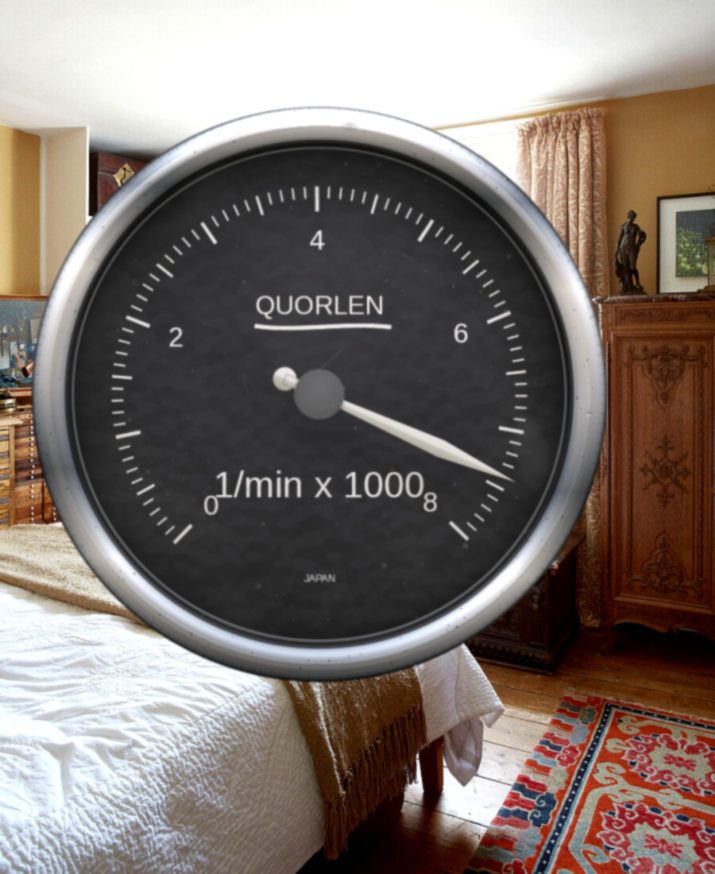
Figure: value=7400 unit=rpm
